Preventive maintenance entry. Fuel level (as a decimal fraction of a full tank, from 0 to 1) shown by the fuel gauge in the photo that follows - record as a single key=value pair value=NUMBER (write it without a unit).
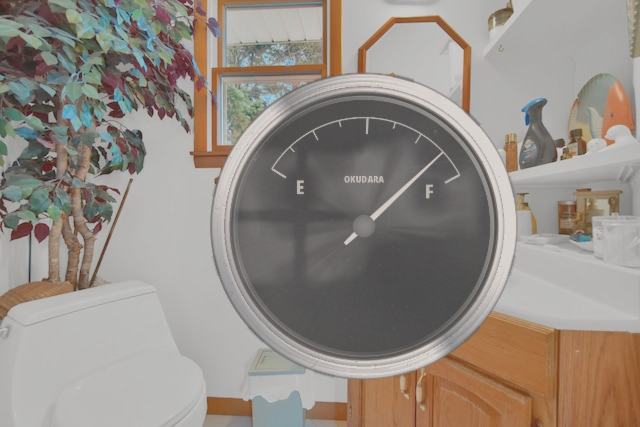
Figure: value=0.875
